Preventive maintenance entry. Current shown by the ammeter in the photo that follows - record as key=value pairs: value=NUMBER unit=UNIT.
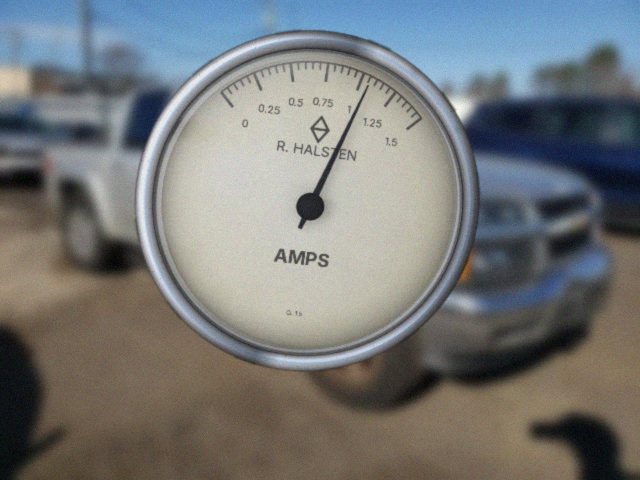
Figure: value=1.05 unit=A
